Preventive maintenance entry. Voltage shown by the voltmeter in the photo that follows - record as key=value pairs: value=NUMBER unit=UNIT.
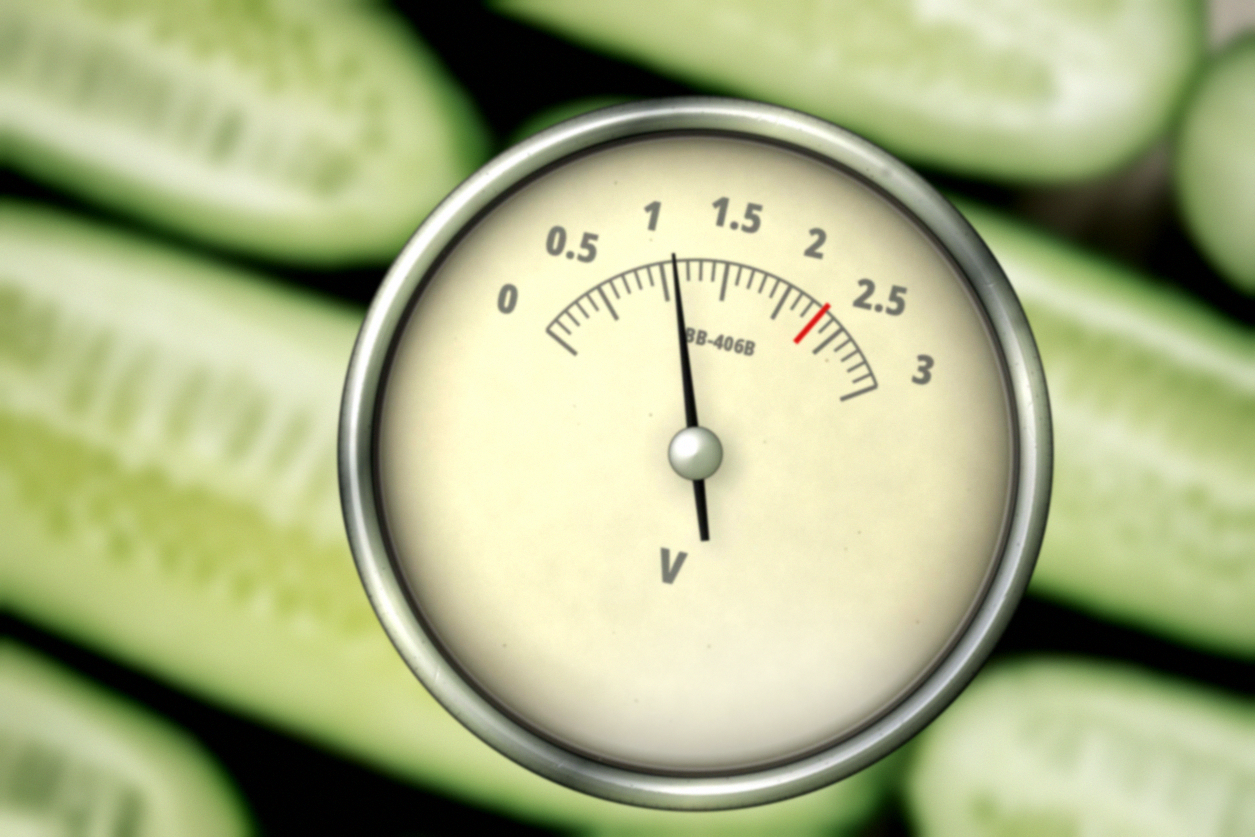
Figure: value=1.1 unit=V
